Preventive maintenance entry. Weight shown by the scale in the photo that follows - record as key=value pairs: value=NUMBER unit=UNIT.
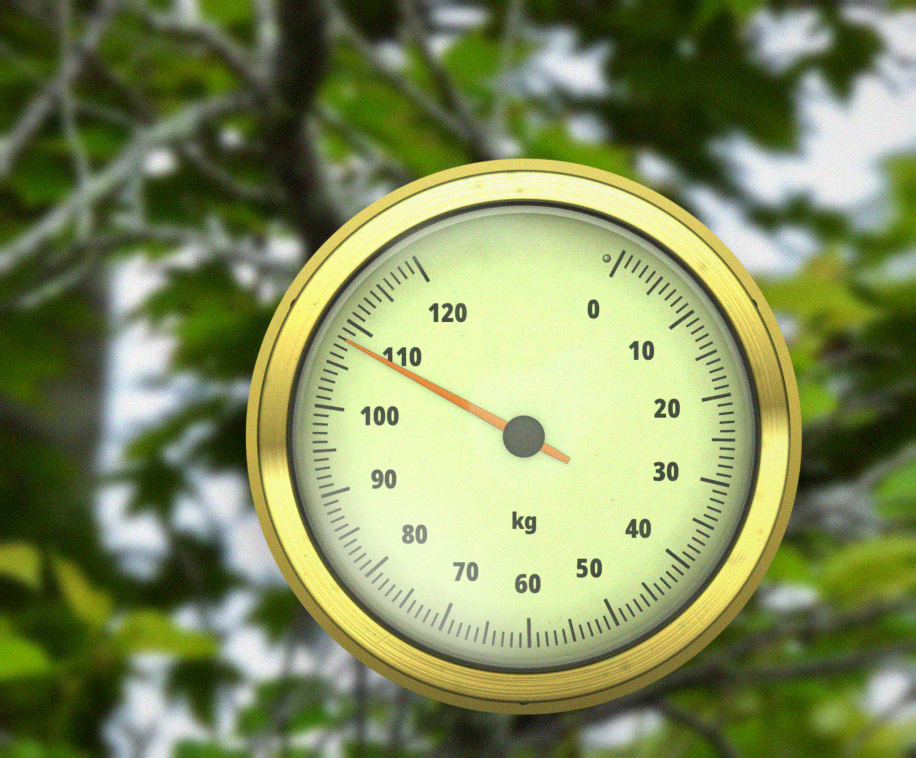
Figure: value=108 unit=kg
